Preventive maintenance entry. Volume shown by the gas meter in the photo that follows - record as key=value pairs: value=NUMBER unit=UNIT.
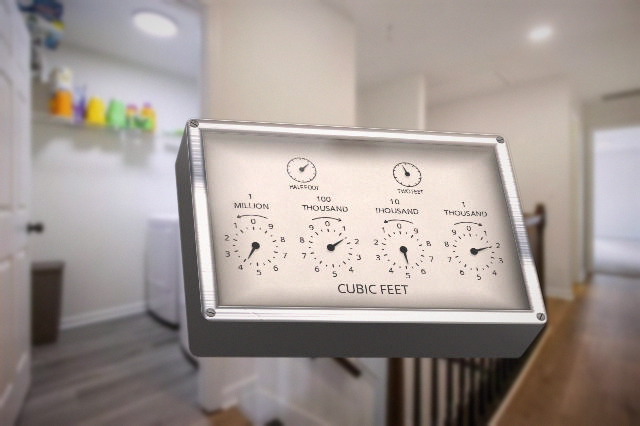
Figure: value=415200 unit=ft³
